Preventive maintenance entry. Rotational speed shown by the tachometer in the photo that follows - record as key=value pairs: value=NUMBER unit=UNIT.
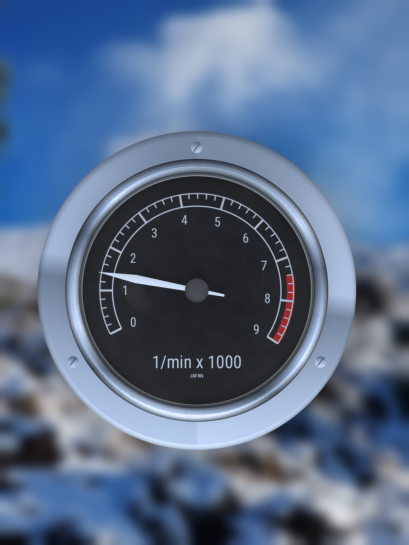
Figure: value=1400 unit=rpm
